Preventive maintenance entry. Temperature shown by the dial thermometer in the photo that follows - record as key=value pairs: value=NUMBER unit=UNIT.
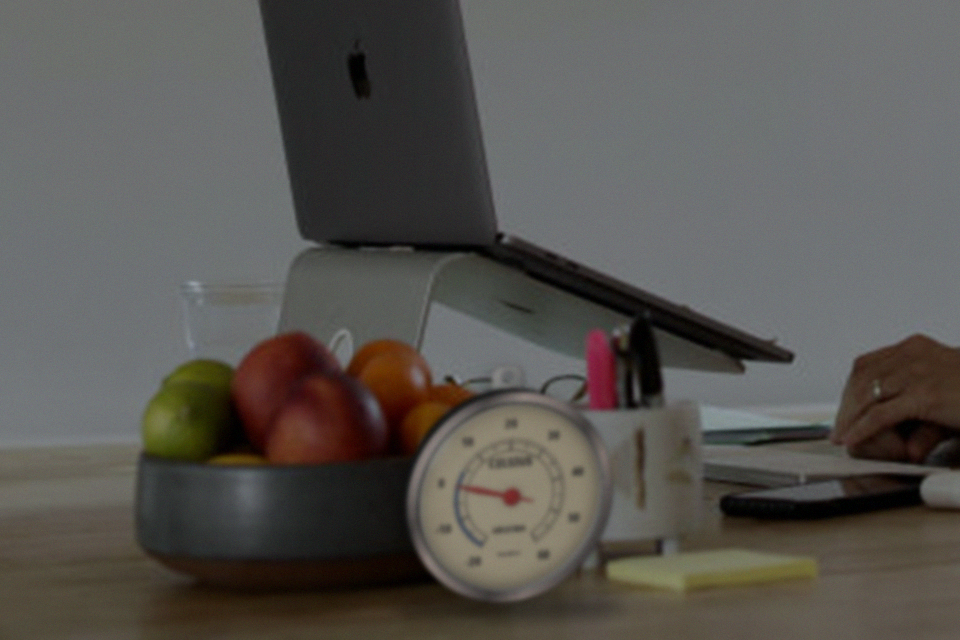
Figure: value=0 unit=°C
